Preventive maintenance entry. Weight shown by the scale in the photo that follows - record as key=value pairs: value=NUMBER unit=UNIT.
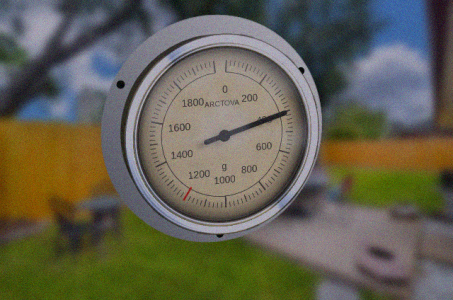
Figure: value=400 unit=g
